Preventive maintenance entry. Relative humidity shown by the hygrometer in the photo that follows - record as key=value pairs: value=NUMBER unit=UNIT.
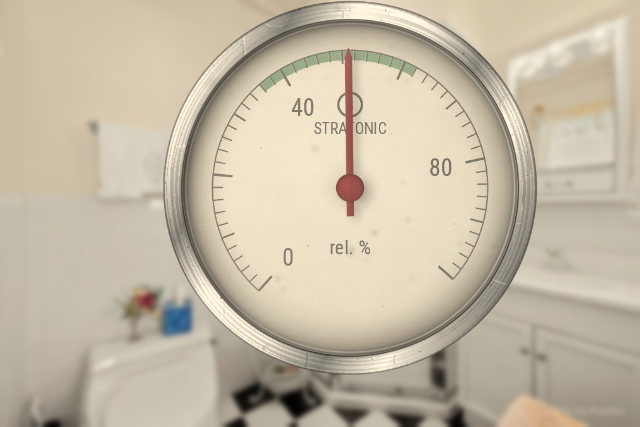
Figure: value=51 unit=%
